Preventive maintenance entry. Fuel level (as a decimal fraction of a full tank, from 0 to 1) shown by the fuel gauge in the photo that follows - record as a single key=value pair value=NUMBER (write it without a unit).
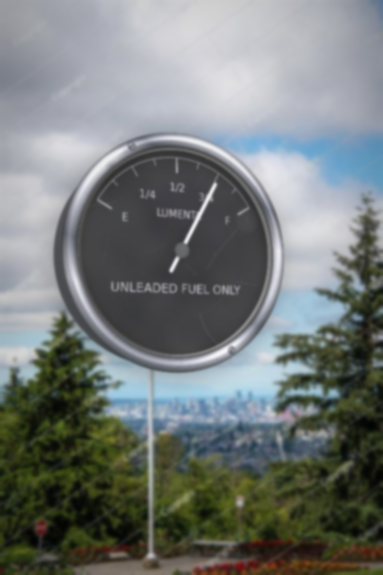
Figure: value=0.75
